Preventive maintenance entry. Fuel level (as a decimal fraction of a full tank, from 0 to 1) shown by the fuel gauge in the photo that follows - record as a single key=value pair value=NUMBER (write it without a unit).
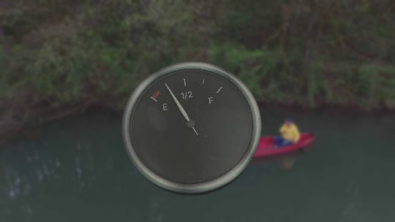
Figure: value=0.25
